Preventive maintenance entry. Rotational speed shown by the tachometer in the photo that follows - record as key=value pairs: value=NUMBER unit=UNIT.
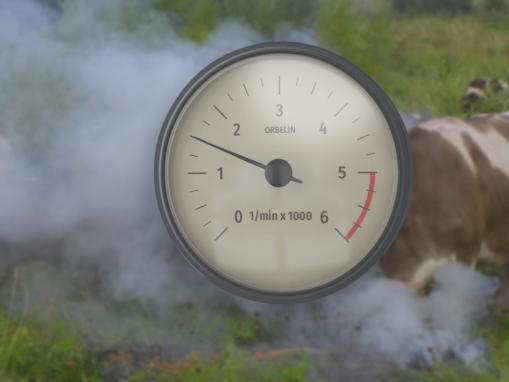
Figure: value=1500 unit=rpm
